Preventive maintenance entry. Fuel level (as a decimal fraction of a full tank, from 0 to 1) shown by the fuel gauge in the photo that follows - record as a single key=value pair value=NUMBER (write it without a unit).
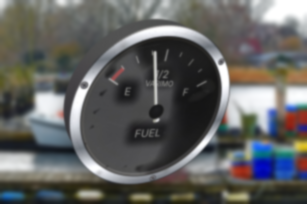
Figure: value=0.375
